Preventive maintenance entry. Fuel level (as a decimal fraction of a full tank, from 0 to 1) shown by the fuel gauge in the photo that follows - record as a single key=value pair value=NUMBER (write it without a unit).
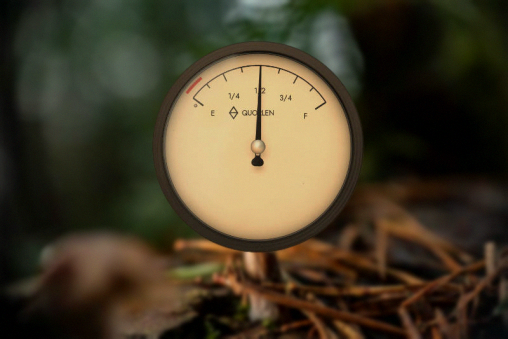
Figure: value=0.5
